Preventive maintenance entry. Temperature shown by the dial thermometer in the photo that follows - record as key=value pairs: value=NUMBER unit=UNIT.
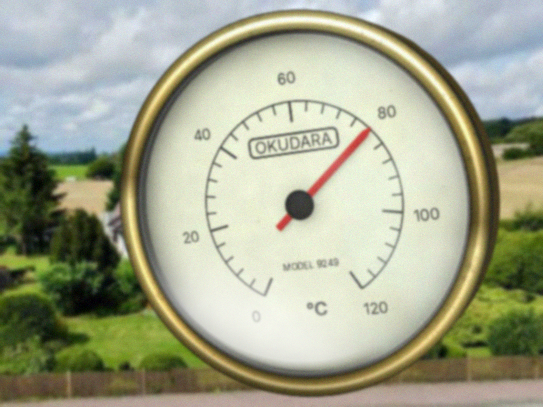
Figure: value=80 unit=°C
